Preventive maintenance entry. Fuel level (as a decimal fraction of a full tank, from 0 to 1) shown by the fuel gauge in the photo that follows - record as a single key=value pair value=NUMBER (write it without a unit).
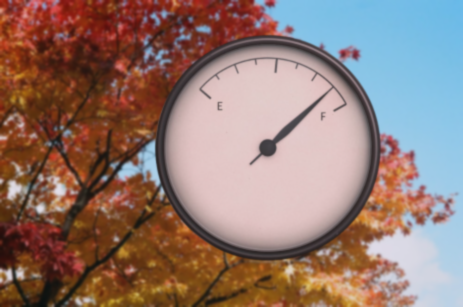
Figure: value=0.875
